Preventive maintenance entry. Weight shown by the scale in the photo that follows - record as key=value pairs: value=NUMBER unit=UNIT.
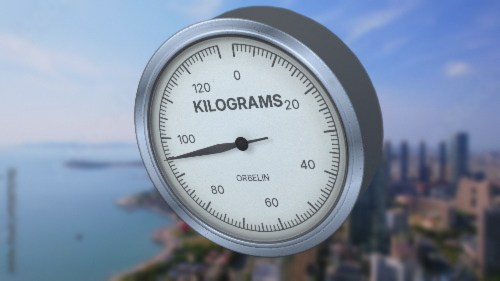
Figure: value=95 unit=kg
